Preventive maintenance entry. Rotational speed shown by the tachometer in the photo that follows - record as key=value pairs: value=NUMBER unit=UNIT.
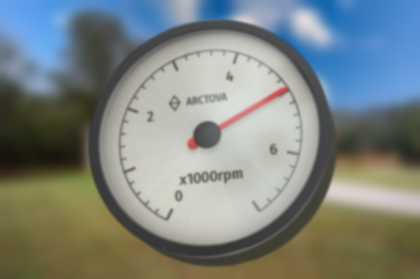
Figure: value=5000 unit=rpm
